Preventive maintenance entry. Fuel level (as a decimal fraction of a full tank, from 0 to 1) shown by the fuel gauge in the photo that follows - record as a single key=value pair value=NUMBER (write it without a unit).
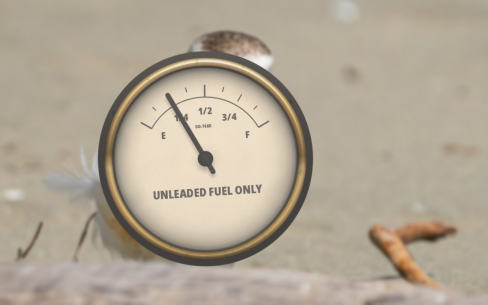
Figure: value=0.25
